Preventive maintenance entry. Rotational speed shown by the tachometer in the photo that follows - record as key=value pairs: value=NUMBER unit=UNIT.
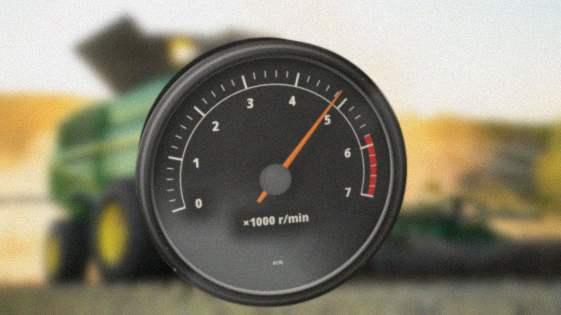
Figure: value=4800 unit=rpm
